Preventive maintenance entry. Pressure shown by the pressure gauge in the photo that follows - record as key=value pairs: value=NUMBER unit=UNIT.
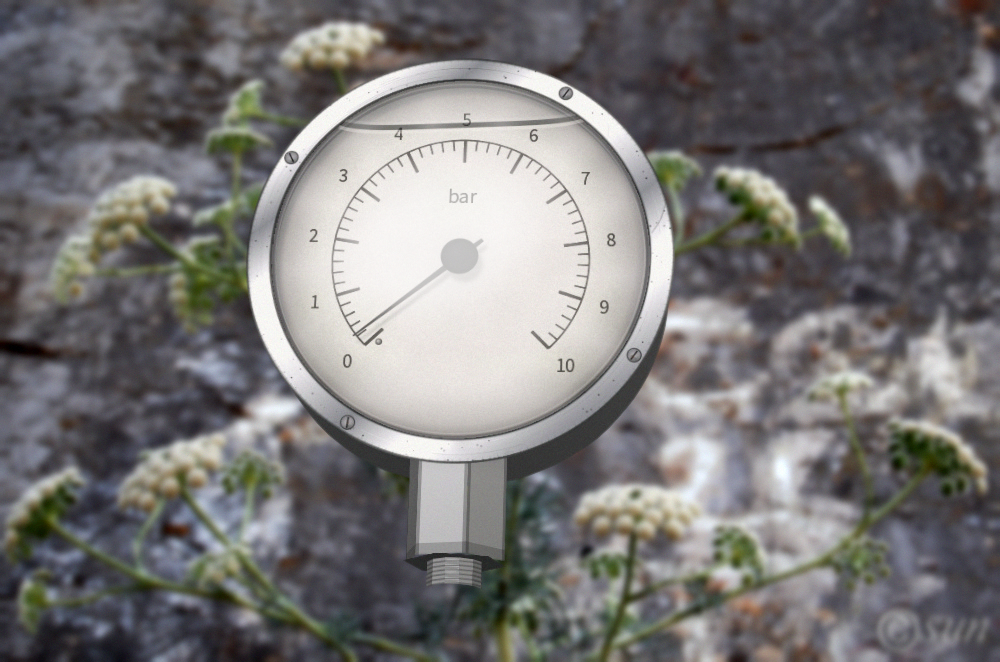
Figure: value=0.2 unit=bar
